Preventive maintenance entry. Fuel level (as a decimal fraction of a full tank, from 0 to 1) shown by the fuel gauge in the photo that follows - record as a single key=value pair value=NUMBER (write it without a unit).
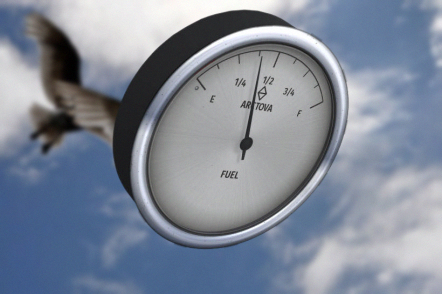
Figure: value=0.375
